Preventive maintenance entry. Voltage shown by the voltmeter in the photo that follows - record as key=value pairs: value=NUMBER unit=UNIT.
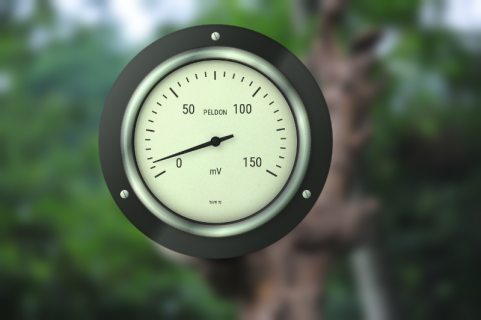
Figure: value=7.5 unit=mV
